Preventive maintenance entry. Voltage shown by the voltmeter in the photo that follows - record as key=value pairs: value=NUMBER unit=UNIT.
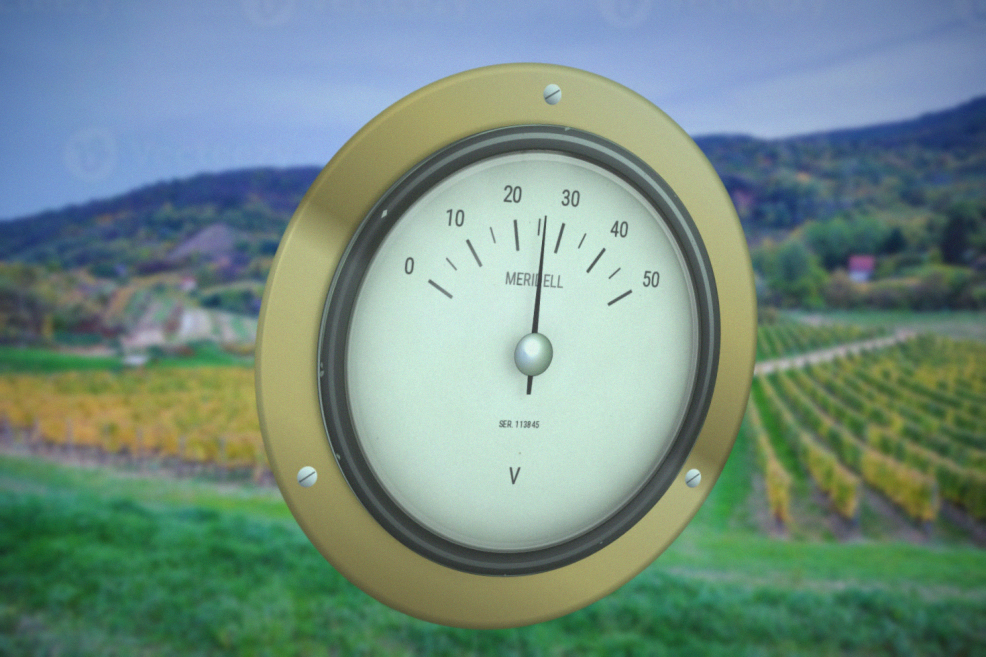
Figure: value=25 unit=V
